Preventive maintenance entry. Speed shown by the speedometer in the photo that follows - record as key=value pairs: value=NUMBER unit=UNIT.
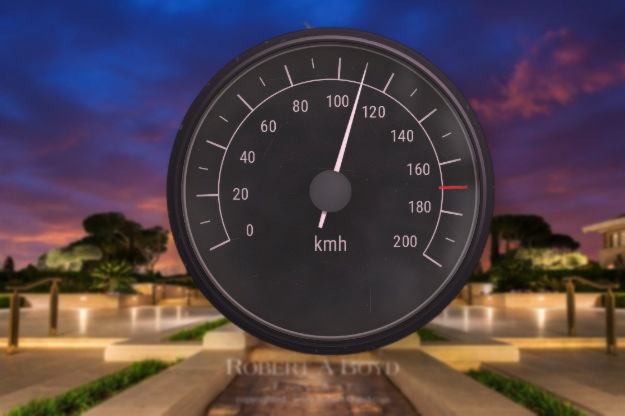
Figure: value=110 unit=km/h
